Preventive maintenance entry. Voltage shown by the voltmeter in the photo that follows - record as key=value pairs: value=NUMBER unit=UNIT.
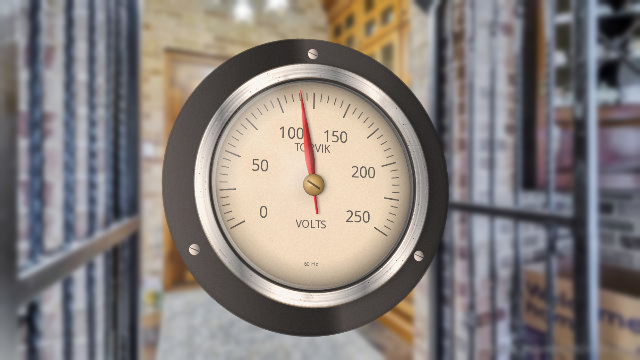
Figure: value=115 unit=V
